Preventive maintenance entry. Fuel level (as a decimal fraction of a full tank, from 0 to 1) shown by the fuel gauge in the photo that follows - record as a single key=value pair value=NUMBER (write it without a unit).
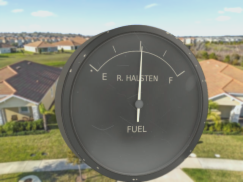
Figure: value=0.5
